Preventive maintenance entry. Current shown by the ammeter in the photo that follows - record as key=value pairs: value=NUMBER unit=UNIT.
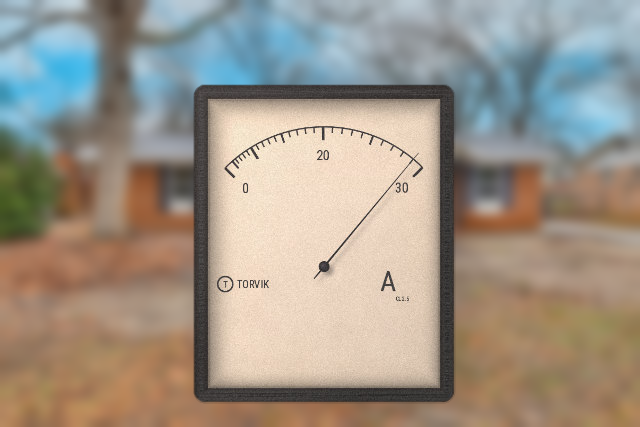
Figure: value=29 unit=A
